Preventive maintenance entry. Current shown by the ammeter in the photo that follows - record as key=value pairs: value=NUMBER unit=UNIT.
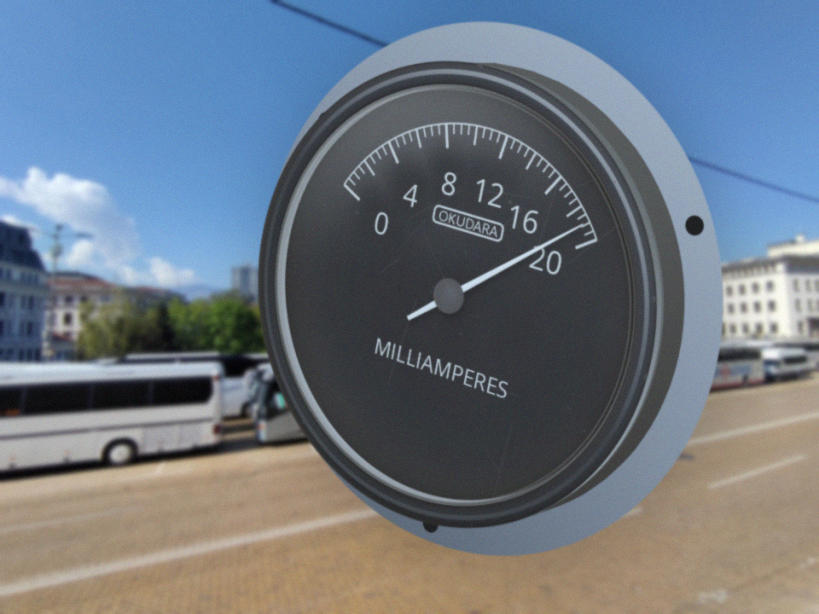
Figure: value=19 unit=mA
